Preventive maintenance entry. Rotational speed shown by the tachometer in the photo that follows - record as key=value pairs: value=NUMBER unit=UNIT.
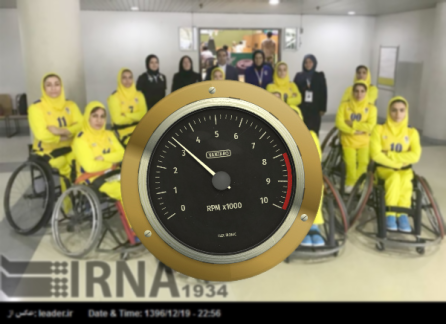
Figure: value=3200 unit=rpm
